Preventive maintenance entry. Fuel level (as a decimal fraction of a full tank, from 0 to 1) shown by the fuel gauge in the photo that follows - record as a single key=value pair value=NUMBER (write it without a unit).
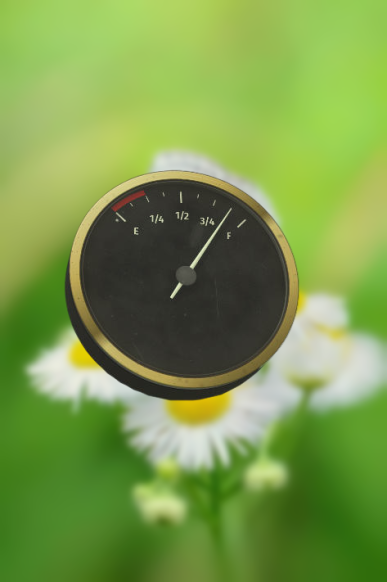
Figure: value=0.875
